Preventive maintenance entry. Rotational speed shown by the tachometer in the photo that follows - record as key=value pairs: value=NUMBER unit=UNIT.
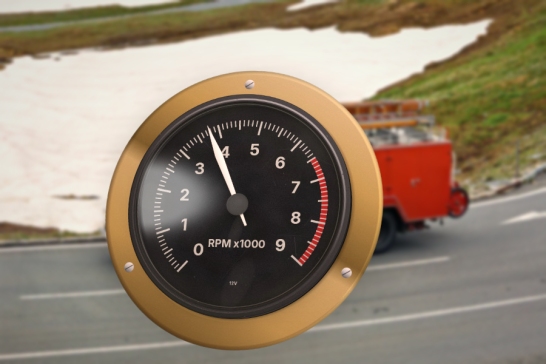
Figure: value=3800 unit=rpm
